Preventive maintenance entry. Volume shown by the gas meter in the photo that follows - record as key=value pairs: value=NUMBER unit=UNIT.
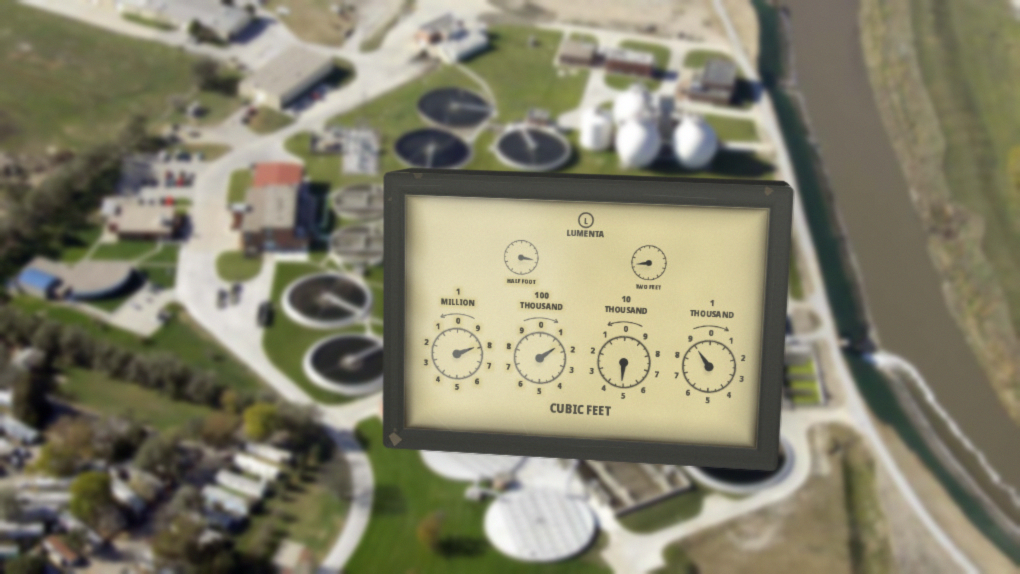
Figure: value=814900 unit=ft³
